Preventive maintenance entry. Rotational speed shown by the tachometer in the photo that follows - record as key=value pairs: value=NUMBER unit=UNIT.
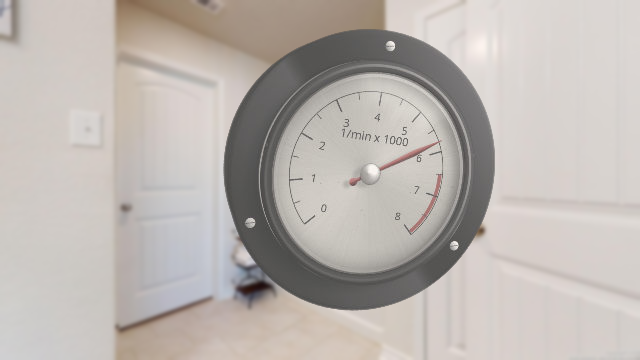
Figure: value=5750 unit=rpm
